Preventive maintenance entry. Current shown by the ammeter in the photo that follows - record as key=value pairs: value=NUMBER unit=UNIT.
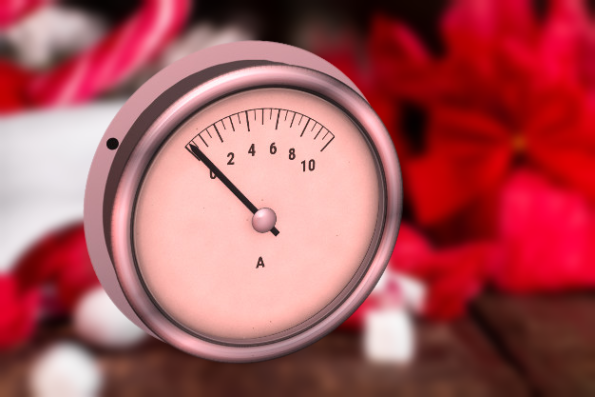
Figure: value=0.25 unit=A
